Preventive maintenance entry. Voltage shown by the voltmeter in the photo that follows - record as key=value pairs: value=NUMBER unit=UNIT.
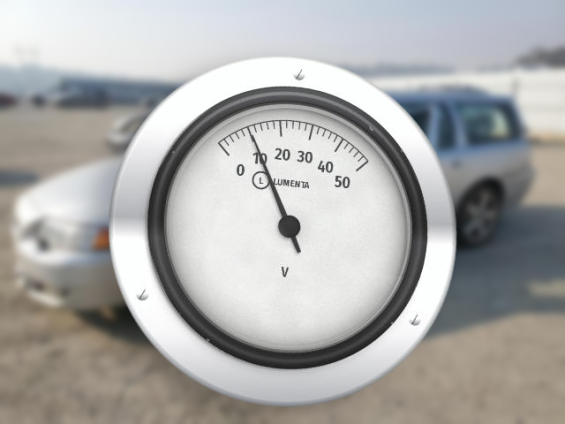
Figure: value=10 unit=V
